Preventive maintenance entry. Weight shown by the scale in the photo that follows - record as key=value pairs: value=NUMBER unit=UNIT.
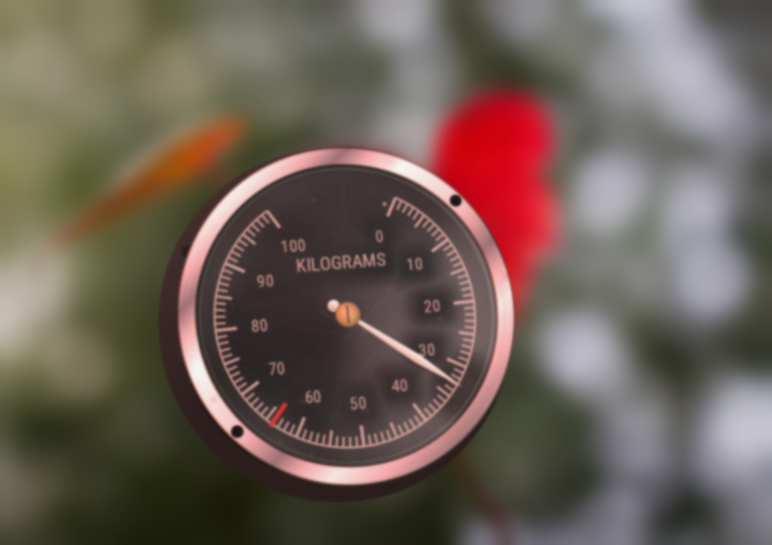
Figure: value=33 unit=kg
